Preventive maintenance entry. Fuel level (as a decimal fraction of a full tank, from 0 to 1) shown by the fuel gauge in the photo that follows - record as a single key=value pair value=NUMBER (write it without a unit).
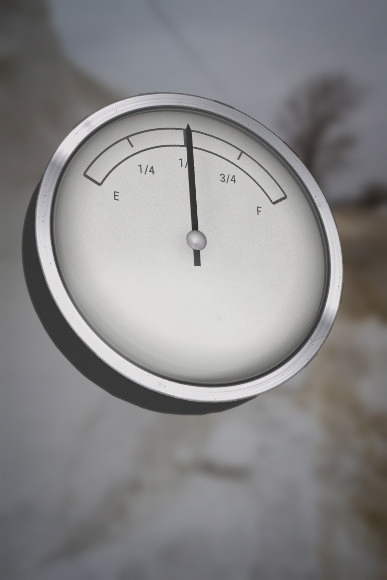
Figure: value=0.5
